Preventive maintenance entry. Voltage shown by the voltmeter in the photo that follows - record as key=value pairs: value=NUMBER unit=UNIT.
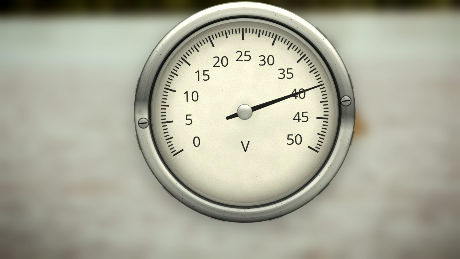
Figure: value=40 unit=V
